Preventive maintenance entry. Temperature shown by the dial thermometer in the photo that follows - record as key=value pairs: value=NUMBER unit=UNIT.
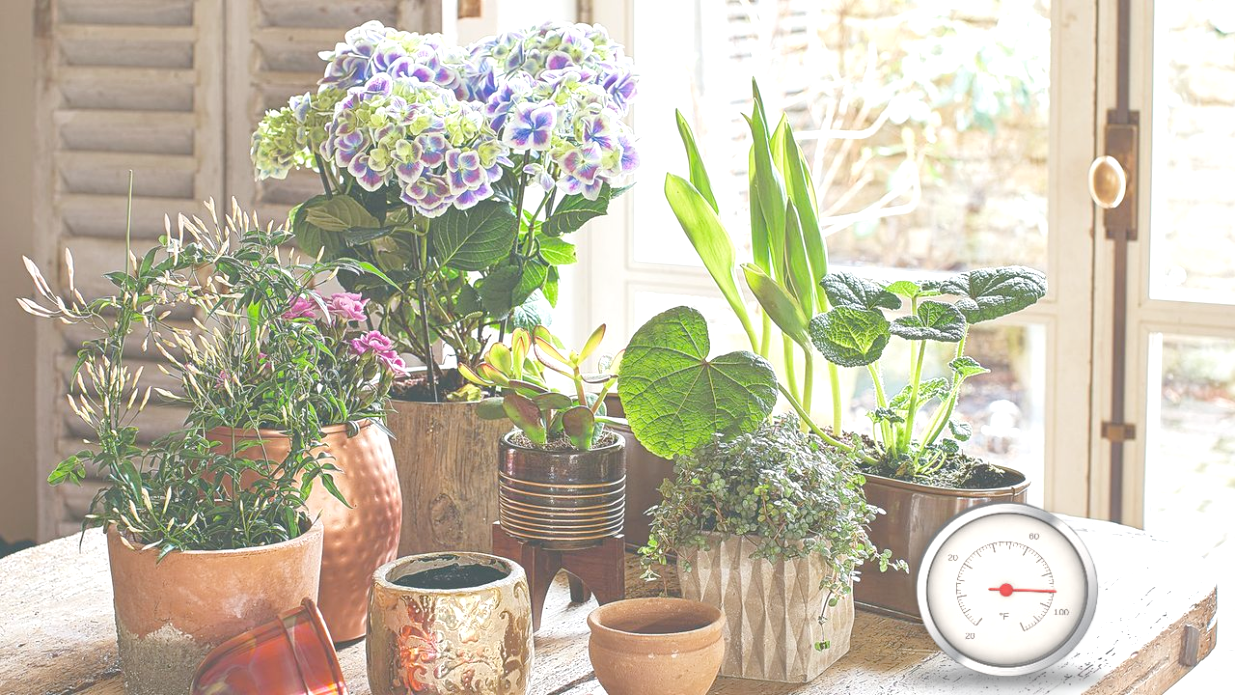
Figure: value=90 unit=°F
